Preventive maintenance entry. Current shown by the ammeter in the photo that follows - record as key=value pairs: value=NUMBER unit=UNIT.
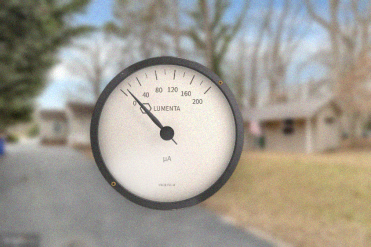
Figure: value=10 unit=µA
